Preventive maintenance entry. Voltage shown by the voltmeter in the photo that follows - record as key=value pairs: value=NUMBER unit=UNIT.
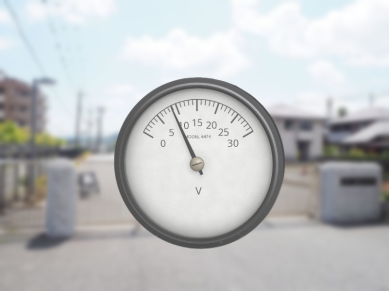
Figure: value=9 unit=V
